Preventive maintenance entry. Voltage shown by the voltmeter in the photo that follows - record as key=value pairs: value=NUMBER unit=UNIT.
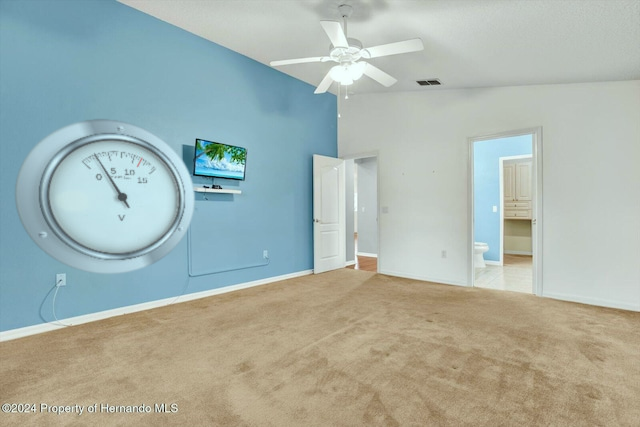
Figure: value=2.5 unit=V
